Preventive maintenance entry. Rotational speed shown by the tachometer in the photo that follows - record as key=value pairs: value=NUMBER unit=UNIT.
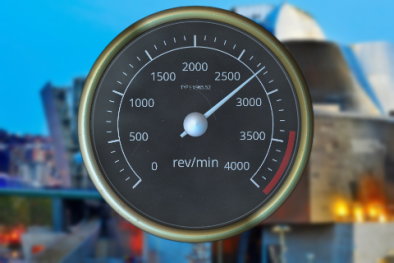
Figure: value=2750 unit=rpm
